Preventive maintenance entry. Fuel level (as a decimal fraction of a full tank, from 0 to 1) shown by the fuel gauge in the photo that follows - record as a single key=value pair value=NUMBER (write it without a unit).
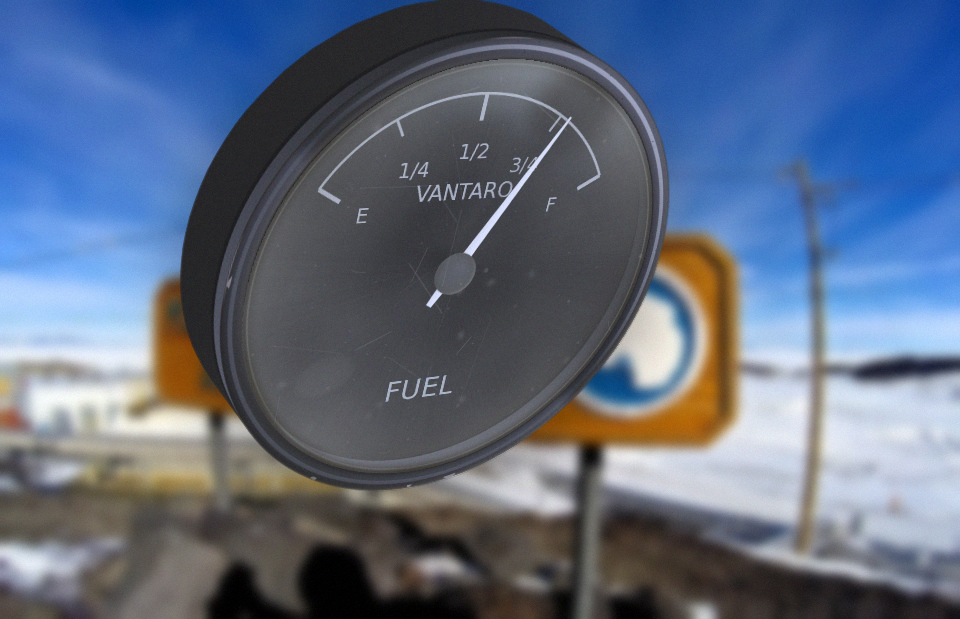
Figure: value=0.75
